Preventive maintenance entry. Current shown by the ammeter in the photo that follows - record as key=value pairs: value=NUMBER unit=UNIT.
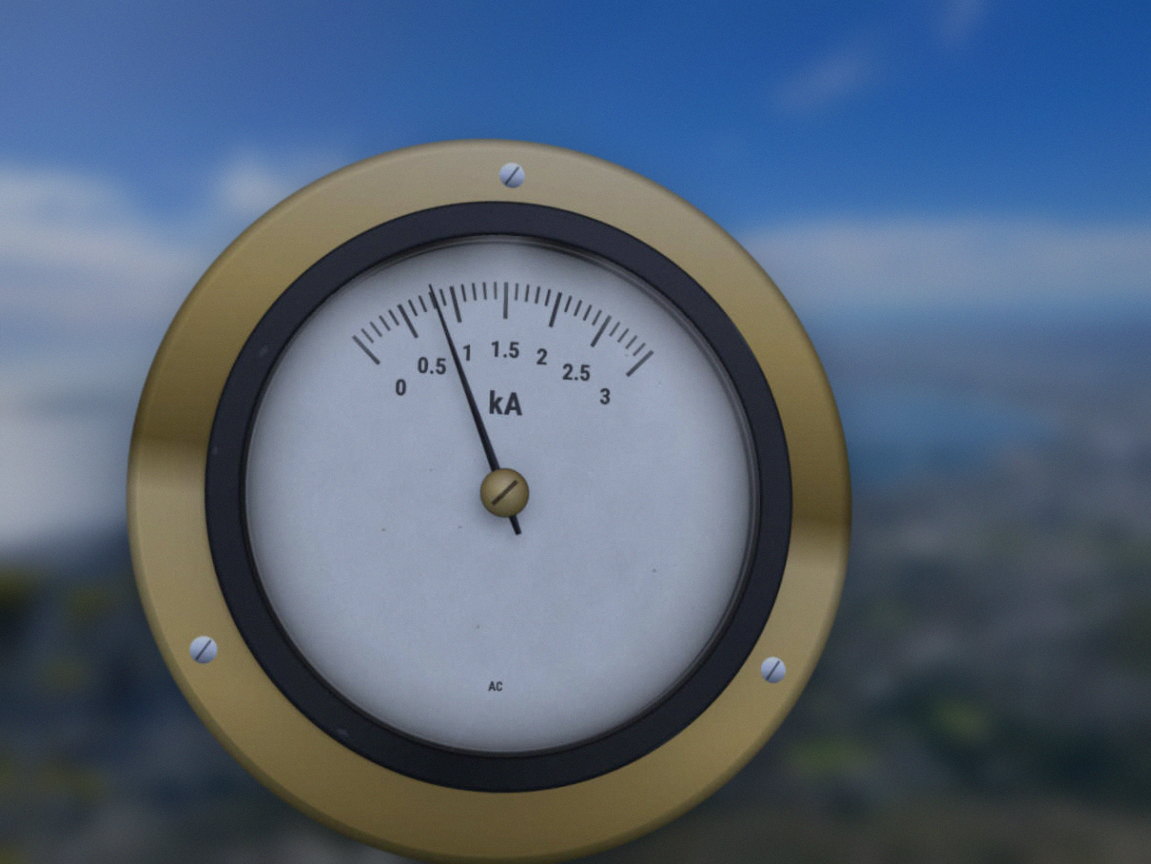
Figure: value=0.8 unit=kA
